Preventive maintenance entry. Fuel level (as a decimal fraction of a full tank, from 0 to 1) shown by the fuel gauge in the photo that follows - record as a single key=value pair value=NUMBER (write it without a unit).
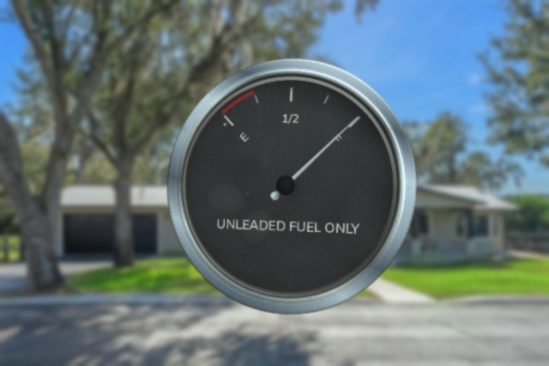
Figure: value=1
